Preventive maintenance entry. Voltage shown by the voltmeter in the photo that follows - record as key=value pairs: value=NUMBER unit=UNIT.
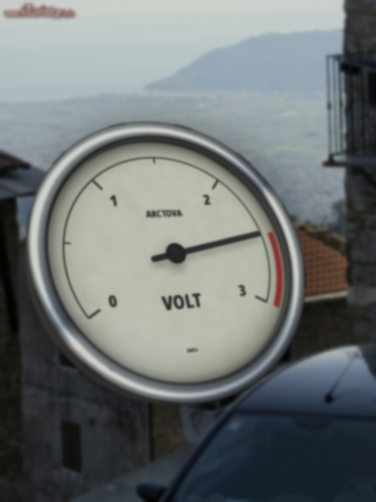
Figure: value=2.5 unit=V
